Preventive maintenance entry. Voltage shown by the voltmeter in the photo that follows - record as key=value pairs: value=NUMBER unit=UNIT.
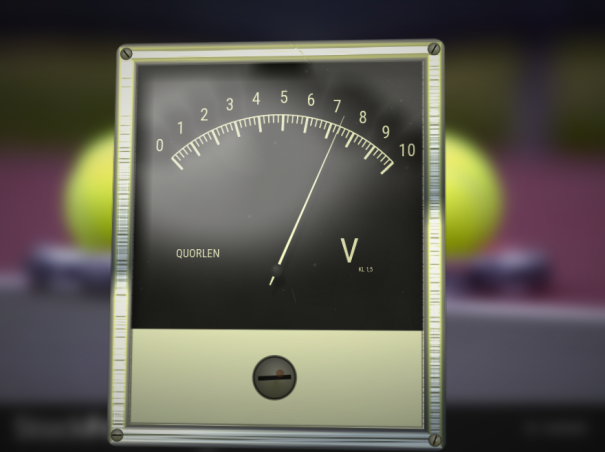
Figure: value=7.4 unit=V
